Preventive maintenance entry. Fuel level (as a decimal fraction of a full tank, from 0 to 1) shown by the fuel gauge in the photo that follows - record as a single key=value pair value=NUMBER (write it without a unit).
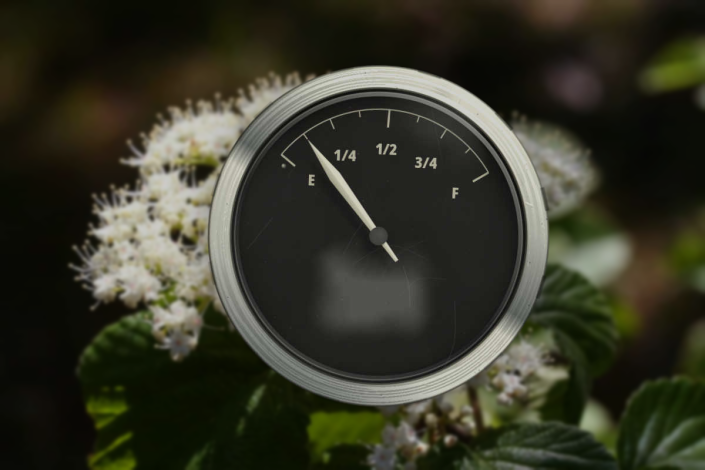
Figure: value=0.125
